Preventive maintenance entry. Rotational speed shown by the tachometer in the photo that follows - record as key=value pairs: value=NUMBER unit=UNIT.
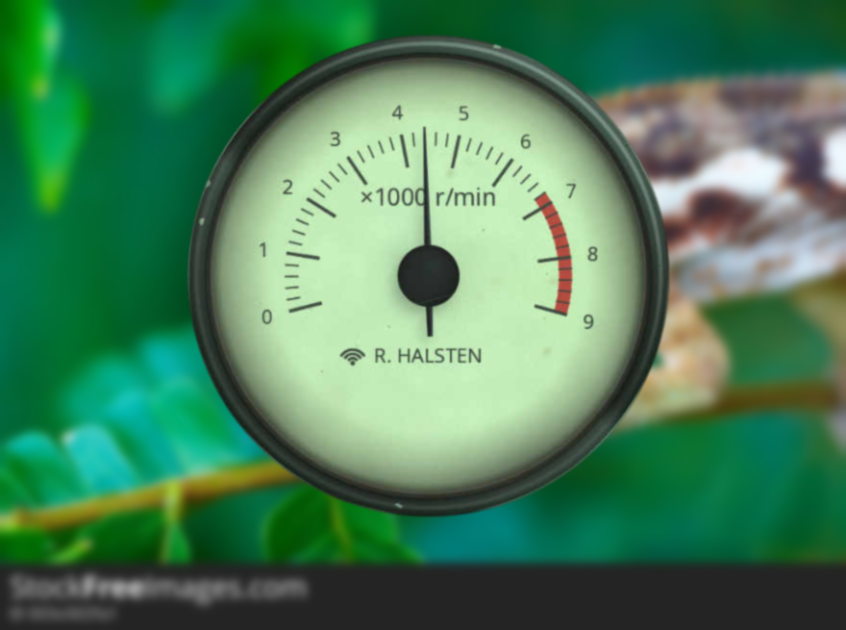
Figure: value=4400 unit=rpm
